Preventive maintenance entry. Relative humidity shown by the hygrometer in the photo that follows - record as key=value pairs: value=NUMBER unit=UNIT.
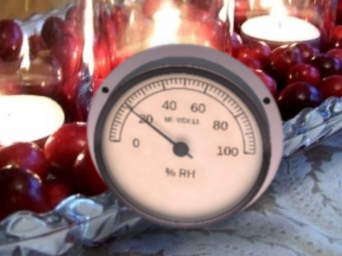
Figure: value=20 unit=%
